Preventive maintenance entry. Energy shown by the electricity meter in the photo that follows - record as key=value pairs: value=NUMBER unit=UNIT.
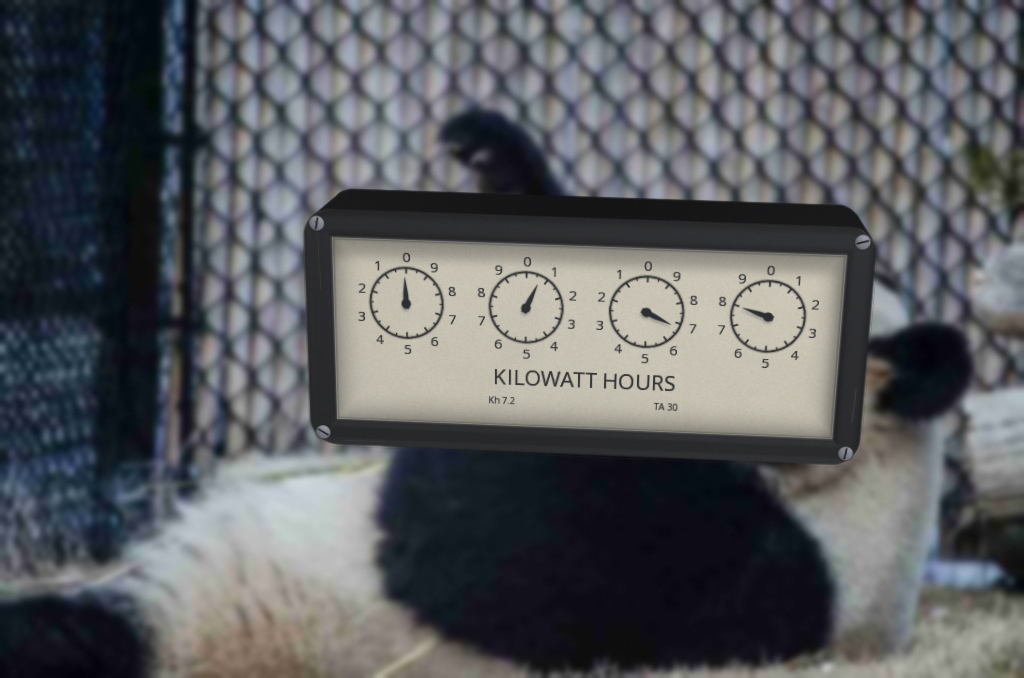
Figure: value=68 unit=kWh
